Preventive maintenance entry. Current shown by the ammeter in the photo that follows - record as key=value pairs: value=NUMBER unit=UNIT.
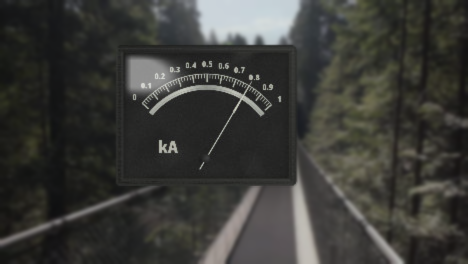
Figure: value=0.8 unit=kA
